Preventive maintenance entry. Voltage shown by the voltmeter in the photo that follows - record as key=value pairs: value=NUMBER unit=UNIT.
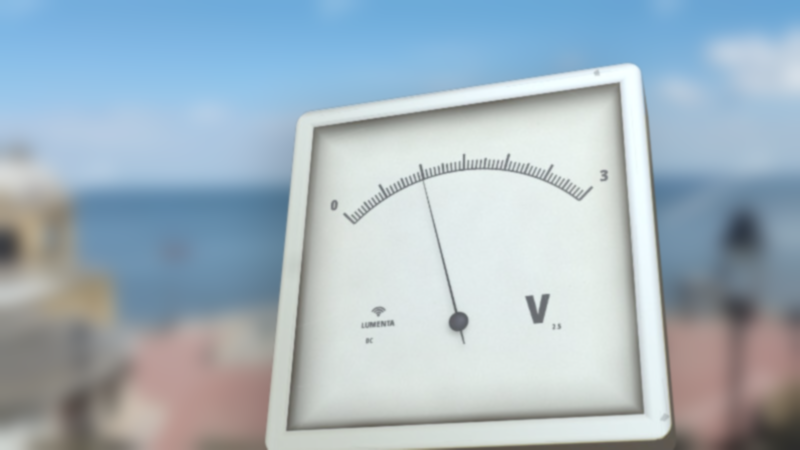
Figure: value=1 unit=V
